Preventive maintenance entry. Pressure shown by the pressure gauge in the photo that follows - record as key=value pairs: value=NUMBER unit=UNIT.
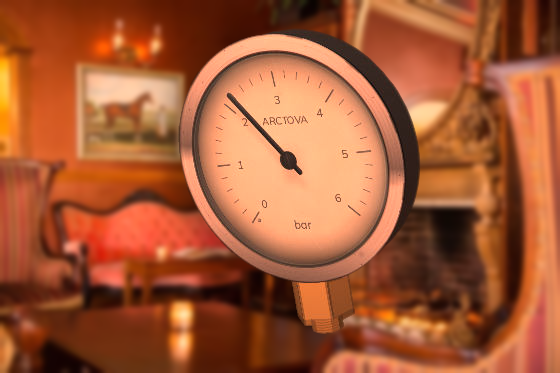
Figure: value=2.2 unit=bar
